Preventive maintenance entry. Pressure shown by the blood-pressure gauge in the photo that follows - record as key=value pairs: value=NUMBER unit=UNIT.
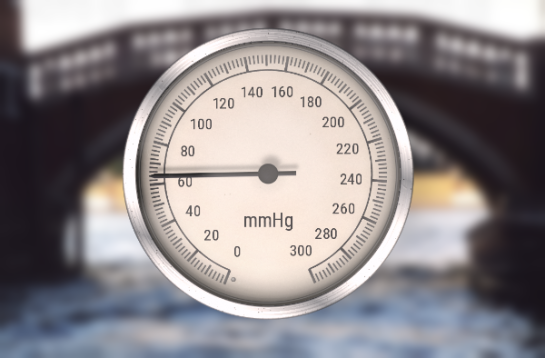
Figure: value=64 unit=mmHg
